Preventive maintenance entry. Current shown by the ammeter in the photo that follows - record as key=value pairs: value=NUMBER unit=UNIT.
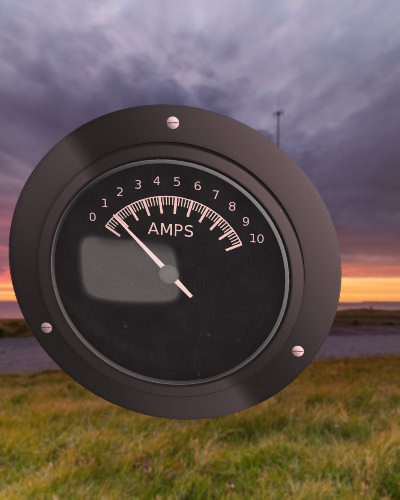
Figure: value=1 unit=A
